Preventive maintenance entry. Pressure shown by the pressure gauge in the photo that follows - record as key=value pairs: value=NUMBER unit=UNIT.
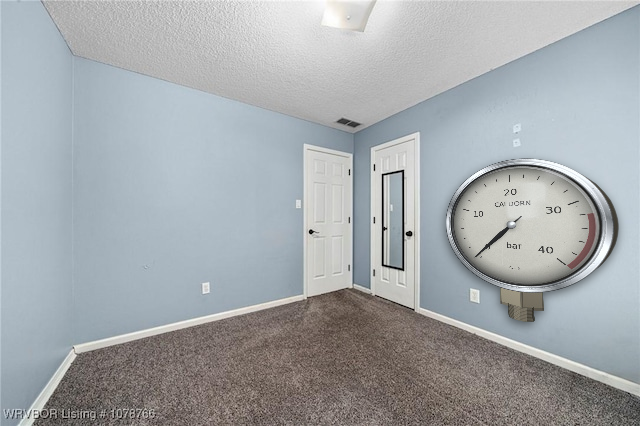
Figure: value=0 unit=bar
